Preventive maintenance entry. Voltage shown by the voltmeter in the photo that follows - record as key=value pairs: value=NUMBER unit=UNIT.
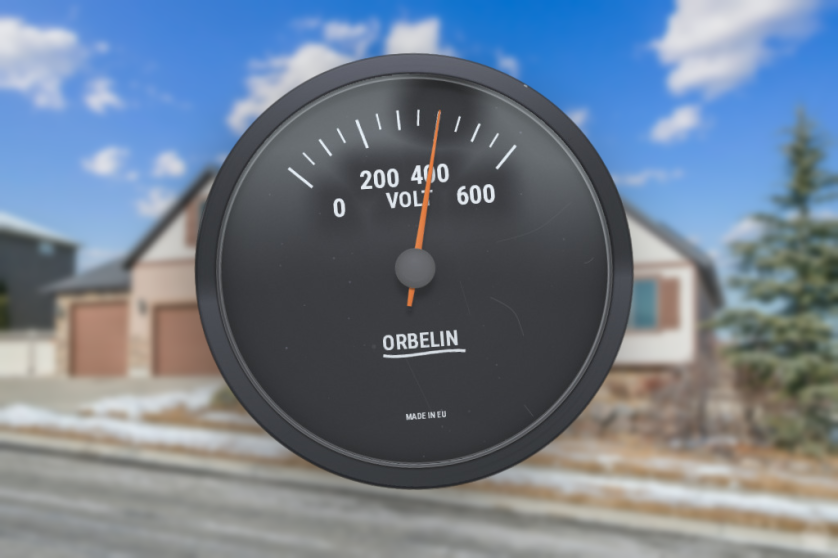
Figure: value=400 unit=V
